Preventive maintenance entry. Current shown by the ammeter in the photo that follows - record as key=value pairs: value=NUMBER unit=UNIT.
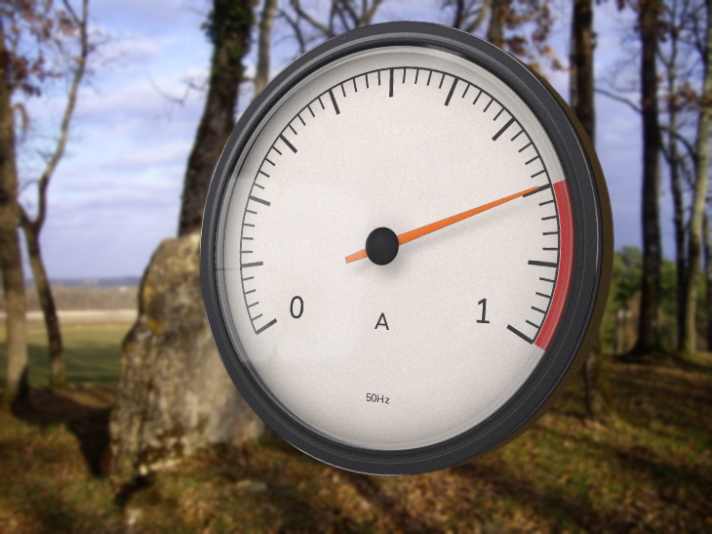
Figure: value=0.8 unit=A
